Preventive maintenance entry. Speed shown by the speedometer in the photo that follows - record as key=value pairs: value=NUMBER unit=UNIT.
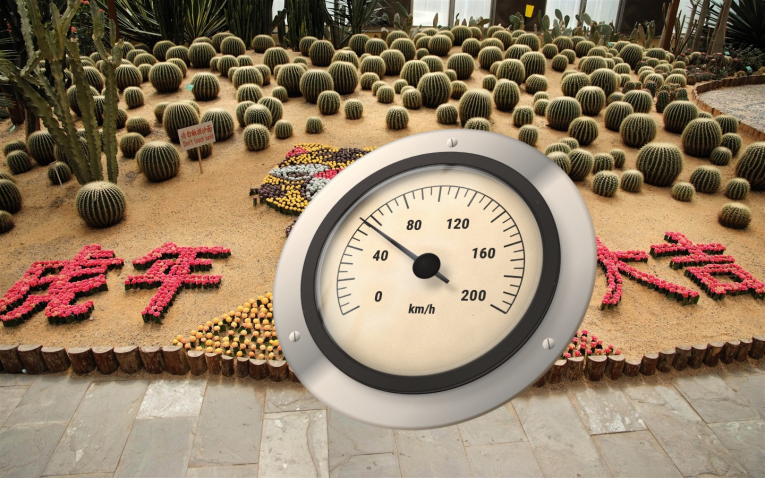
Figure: value=55 unit=km/h
